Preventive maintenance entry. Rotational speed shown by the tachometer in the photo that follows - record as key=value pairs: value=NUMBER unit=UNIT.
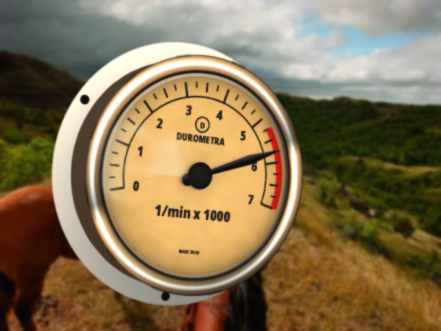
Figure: value=5750 unit=rpm
